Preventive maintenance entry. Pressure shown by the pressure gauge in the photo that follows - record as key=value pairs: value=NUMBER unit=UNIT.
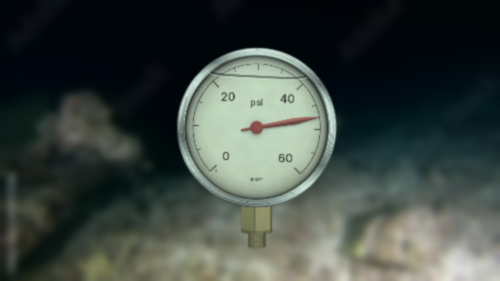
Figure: value=47.5 unit=psi
